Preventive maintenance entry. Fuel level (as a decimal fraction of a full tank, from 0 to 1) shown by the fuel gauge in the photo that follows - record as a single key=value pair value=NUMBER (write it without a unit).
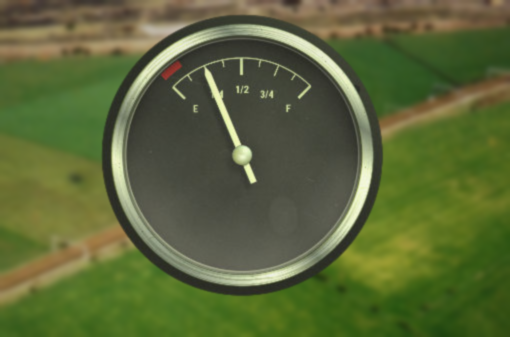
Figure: value=0.25
